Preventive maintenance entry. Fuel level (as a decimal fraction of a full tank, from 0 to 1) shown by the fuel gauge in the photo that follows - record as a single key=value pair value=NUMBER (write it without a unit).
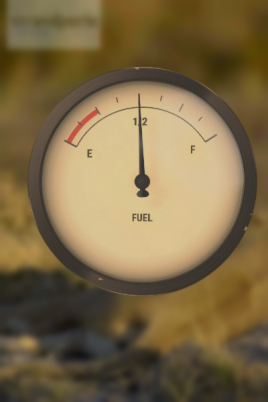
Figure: value=0.5
